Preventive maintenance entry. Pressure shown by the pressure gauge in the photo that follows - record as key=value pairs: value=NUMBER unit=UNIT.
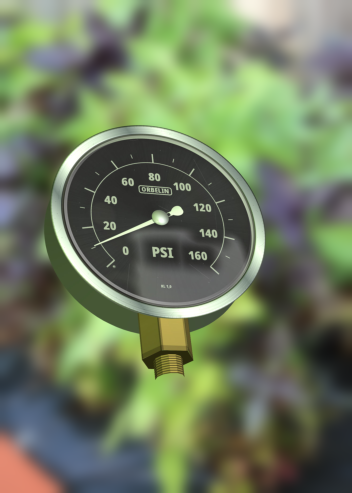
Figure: value=10 unit=psi
